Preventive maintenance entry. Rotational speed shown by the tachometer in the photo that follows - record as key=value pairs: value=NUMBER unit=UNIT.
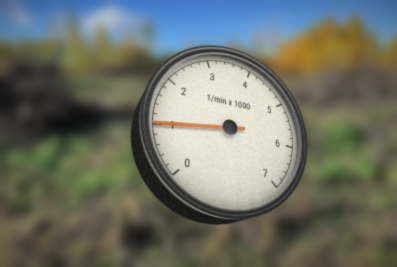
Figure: value=1000 unit=rpm
